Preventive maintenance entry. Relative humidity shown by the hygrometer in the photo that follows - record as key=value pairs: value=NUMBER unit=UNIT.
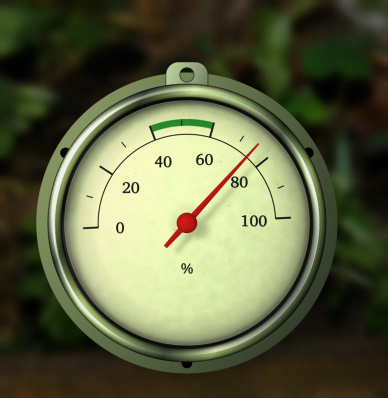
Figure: value=75 unit=%
